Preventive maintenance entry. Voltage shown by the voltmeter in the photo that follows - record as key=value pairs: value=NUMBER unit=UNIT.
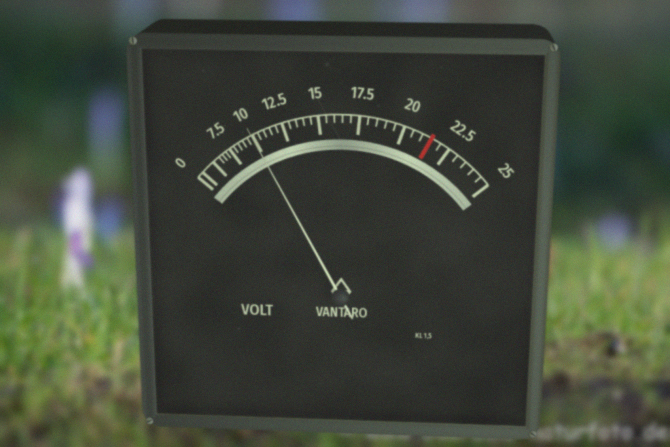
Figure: value=10 unit=V
